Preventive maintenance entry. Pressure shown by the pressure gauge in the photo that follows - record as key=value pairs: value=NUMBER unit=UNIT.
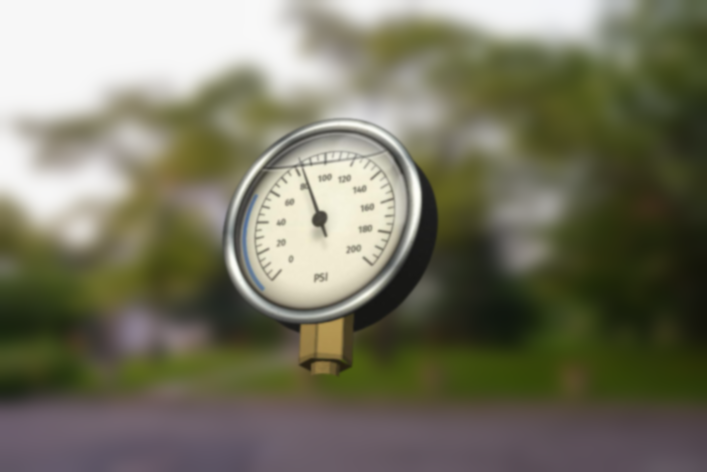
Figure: value=85 unit=psi
